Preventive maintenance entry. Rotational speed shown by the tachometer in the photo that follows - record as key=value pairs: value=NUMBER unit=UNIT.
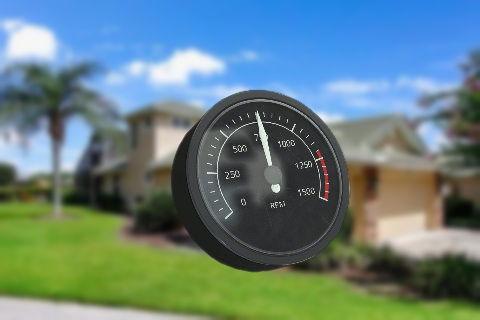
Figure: value=750 unit=rpm
